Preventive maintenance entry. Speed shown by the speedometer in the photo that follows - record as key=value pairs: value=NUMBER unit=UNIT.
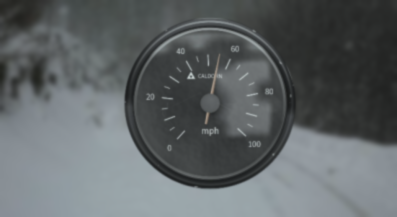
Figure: value=55 unit=mph
